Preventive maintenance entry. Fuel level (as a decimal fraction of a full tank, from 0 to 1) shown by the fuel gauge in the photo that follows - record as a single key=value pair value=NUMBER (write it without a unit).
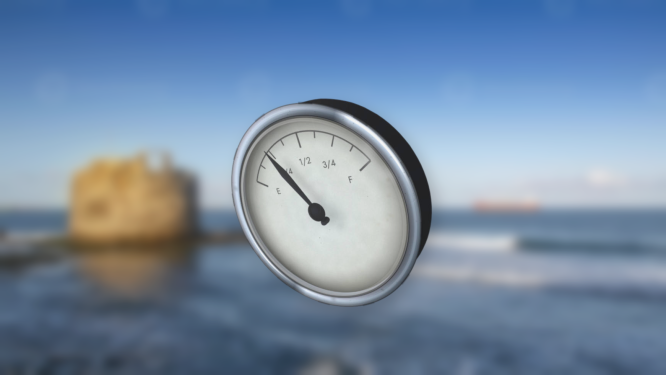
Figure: value=0.25
